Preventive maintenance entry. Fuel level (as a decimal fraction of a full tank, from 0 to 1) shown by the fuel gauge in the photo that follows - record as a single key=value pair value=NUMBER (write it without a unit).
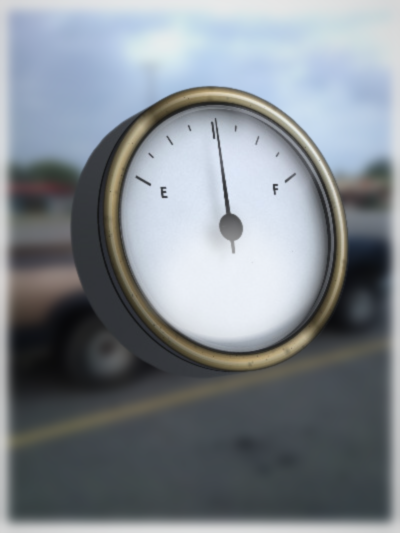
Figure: value=0.5
